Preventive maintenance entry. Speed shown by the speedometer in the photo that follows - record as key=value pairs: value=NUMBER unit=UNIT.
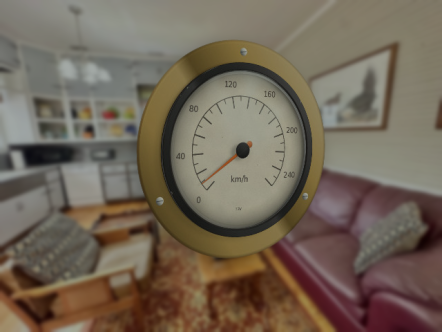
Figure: value=10 unit=km/h
